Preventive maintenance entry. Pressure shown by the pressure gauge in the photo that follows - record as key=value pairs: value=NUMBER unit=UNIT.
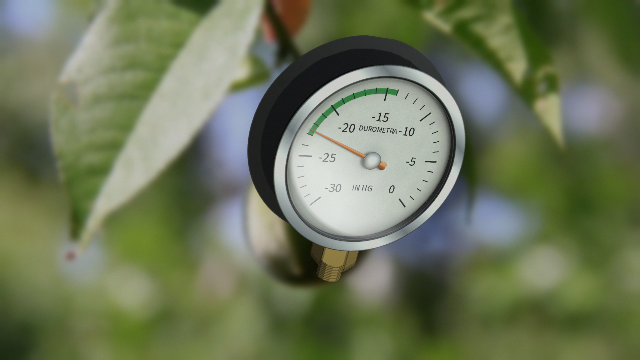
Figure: value=-22.5 unit=inHg
